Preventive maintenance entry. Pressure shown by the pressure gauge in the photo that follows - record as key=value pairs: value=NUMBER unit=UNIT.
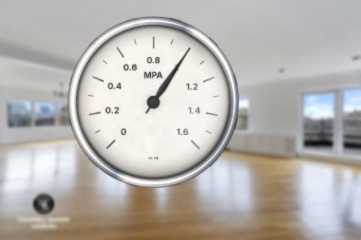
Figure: value=1 unit=MPa
